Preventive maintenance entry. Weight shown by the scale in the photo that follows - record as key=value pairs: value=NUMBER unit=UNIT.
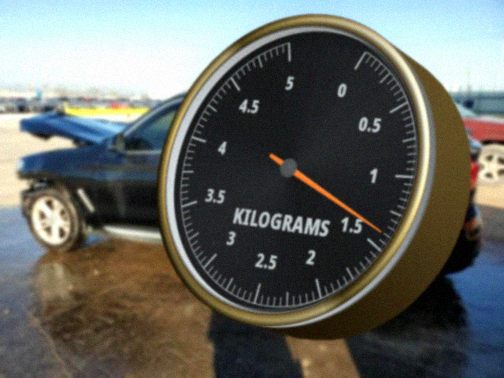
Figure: value=1.4 unit=kg
